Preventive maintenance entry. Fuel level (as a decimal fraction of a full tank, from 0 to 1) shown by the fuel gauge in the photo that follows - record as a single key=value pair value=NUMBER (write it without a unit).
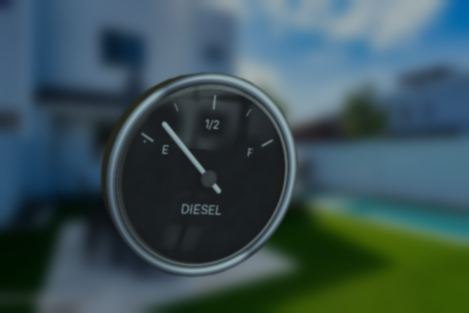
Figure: value=0.125
